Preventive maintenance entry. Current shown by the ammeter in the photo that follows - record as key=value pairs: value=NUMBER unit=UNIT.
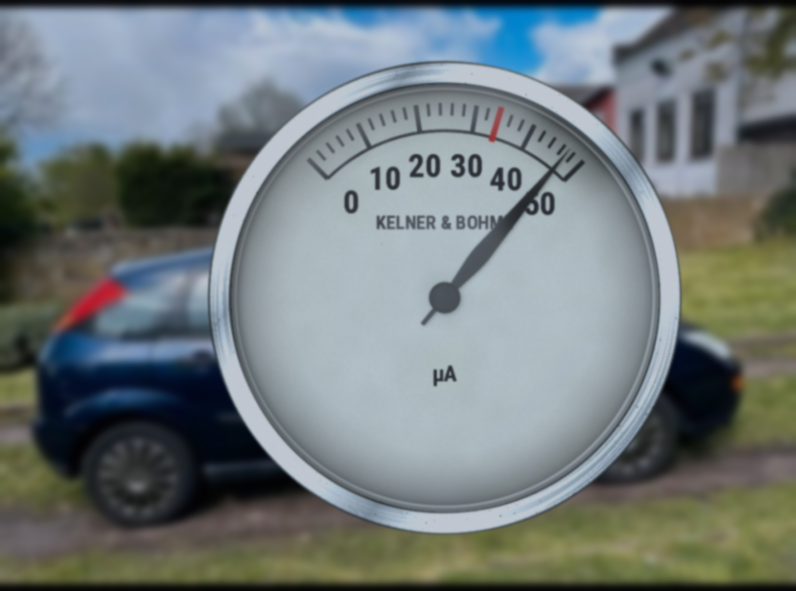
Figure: value=47 unit=µA
